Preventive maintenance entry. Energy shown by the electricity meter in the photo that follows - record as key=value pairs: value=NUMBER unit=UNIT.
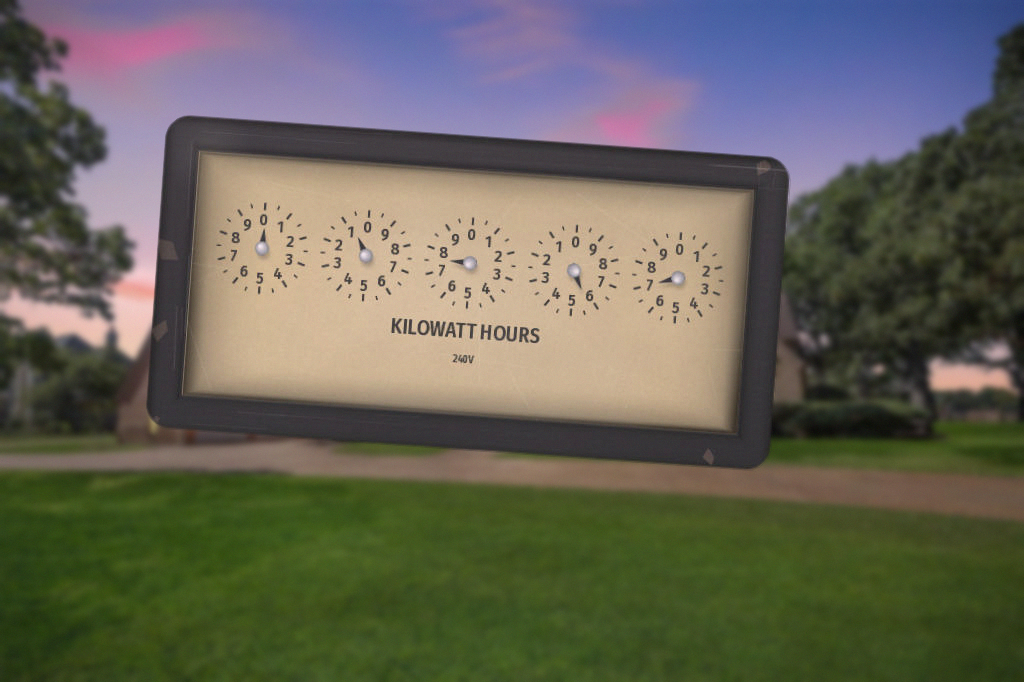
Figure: value=757 unit=kWh
